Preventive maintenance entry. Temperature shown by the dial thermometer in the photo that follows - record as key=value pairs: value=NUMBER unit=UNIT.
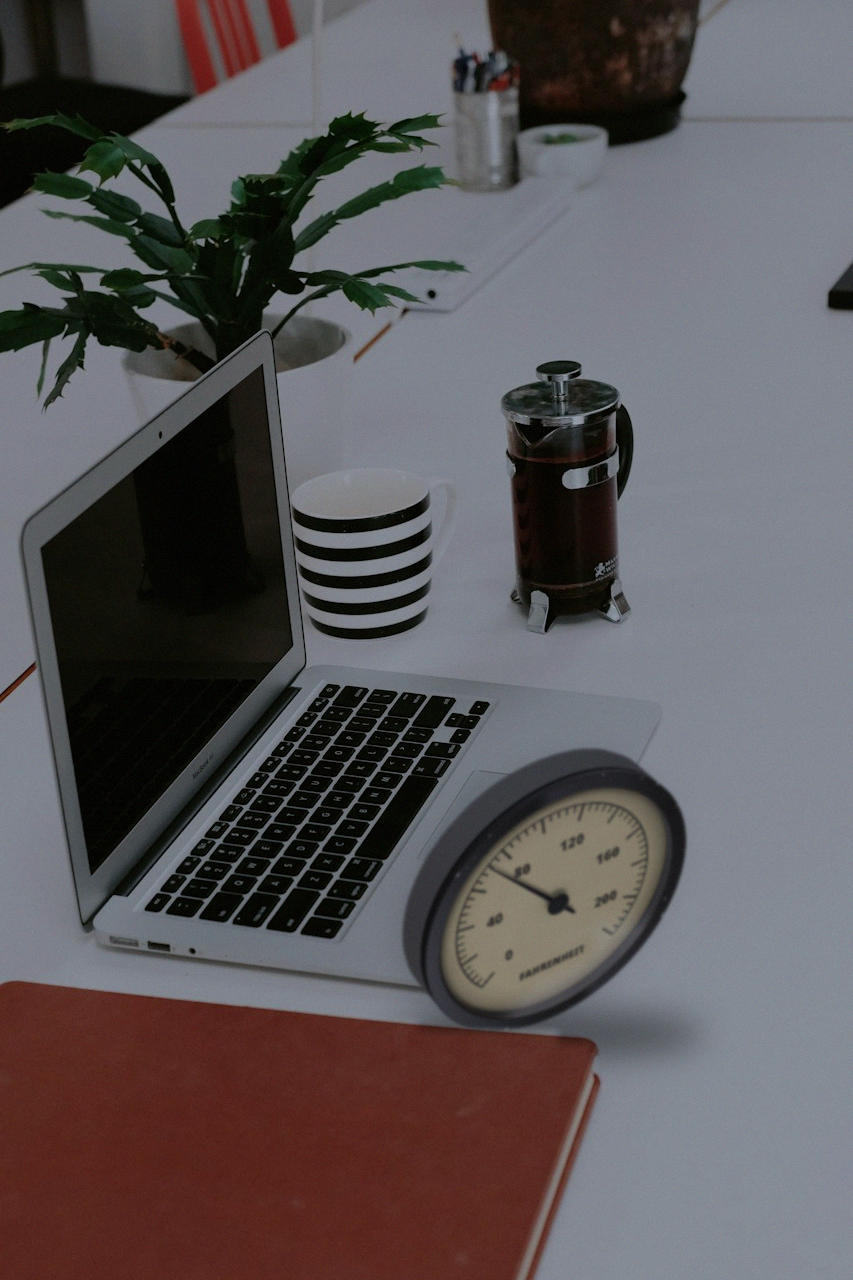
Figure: value=72 unit=°F
